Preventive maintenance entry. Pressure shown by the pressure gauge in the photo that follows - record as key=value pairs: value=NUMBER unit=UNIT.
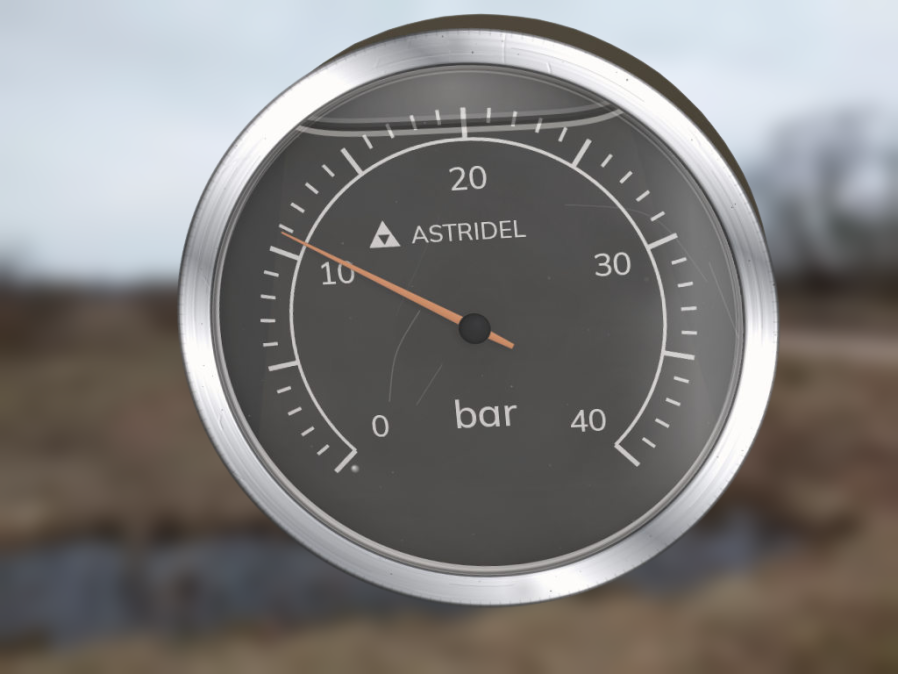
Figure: value=11 unit=bar
